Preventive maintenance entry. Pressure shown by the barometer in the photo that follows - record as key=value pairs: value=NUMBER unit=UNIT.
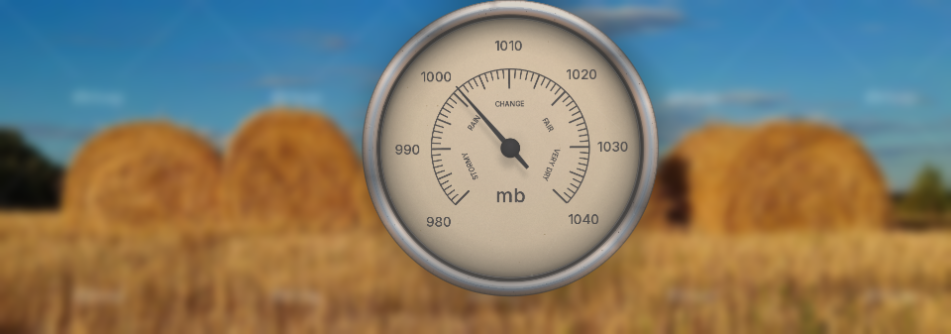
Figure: value=1001 unit=mbar
